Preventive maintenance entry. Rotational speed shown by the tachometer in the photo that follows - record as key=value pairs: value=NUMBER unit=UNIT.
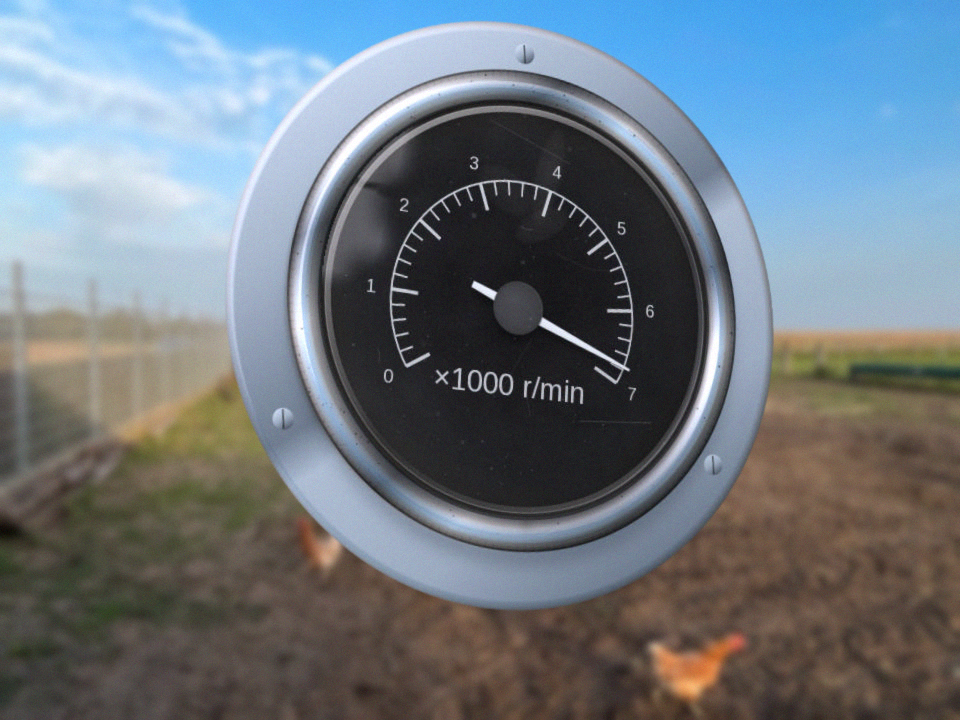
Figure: value=6800 unit=rpm
